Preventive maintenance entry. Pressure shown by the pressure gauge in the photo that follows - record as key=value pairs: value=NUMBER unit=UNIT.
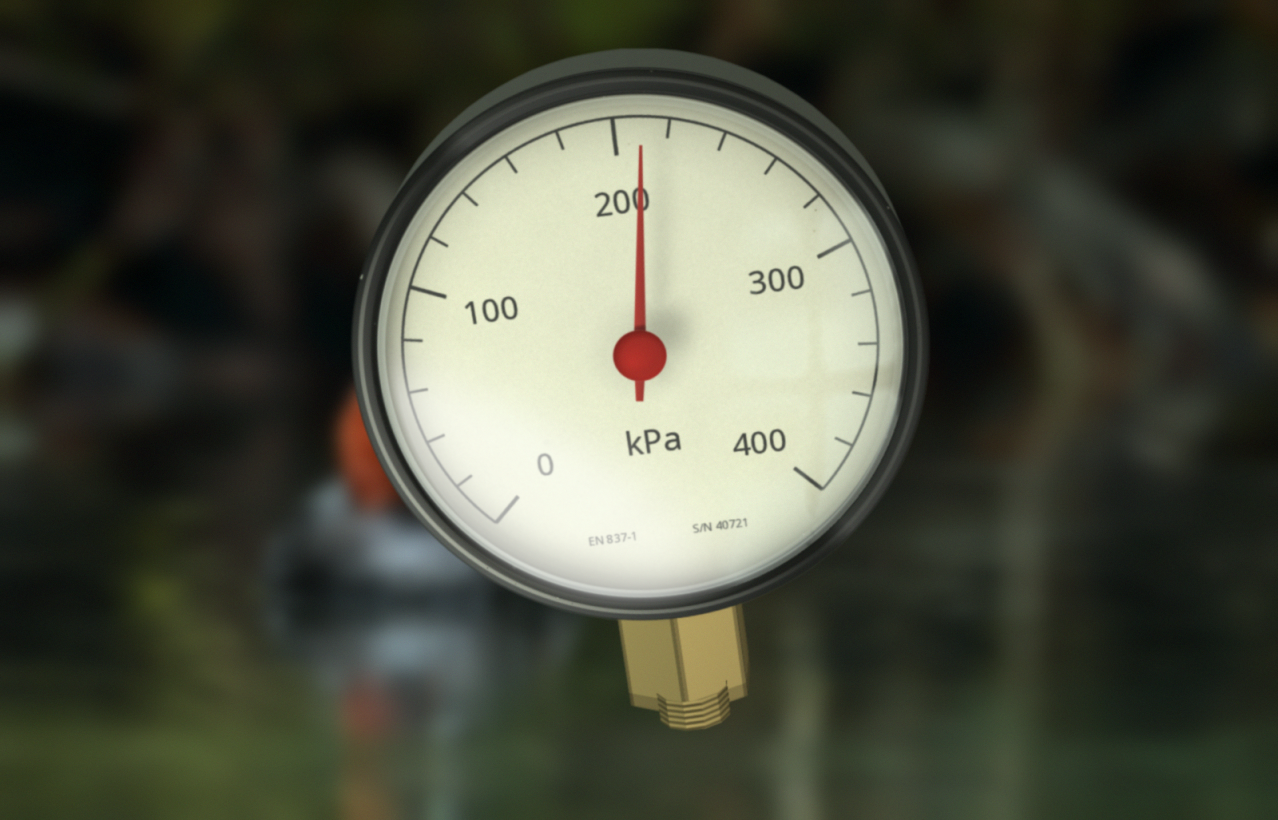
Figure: value=210 unit=kPa
